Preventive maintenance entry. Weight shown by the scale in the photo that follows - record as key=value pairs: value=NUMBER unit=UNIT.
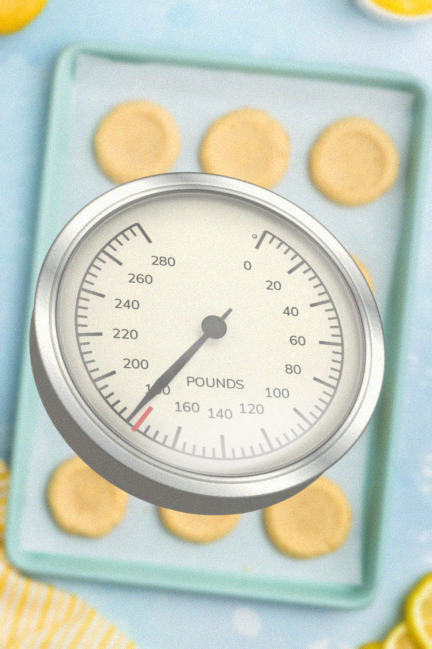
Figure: value=180 unit=lb
